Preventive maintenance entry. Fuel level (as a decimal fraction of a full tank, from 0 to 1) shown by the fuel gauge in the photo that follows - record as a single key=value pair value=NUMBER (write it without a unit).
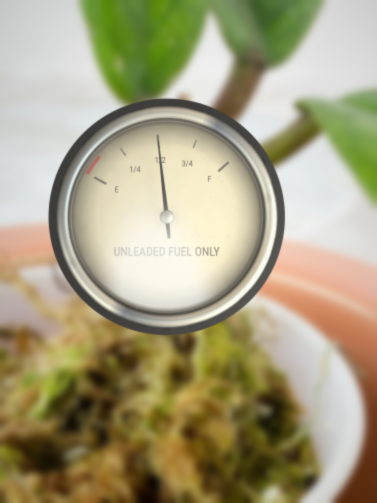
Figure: value=0.5
